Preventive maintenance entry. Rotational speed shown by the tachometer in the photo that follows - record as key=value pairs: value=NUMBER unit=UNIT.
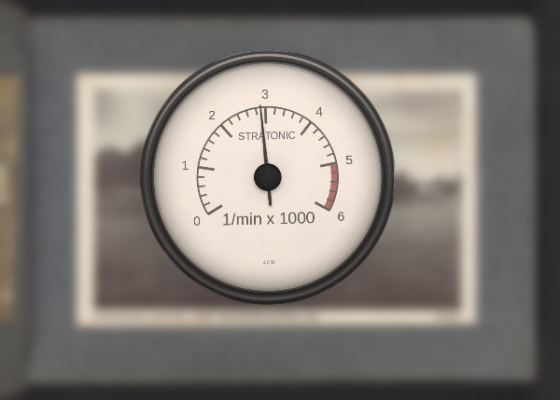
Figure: value=2900 unit=rpm
